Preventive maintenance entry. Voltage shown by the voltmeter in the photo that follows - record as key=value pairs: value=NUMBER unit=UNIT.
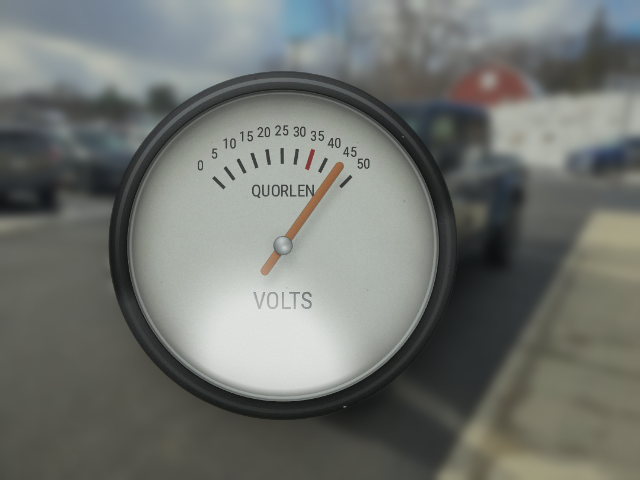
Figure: value=45 unit=V
